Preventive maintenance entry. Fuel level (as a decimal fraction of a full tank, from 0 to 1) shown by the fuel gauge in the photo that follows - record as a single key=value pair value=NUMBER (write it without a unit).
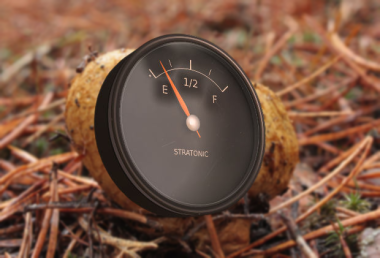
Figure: value=0.125
